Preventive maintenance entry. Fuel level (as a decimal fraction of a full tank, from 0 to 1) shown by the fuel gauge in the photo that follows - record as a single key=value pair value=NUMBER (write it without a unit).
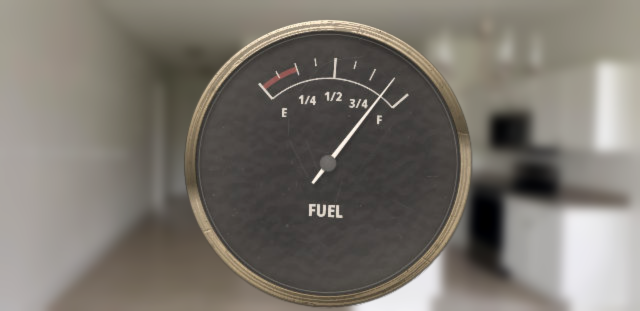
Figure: value=0.875
